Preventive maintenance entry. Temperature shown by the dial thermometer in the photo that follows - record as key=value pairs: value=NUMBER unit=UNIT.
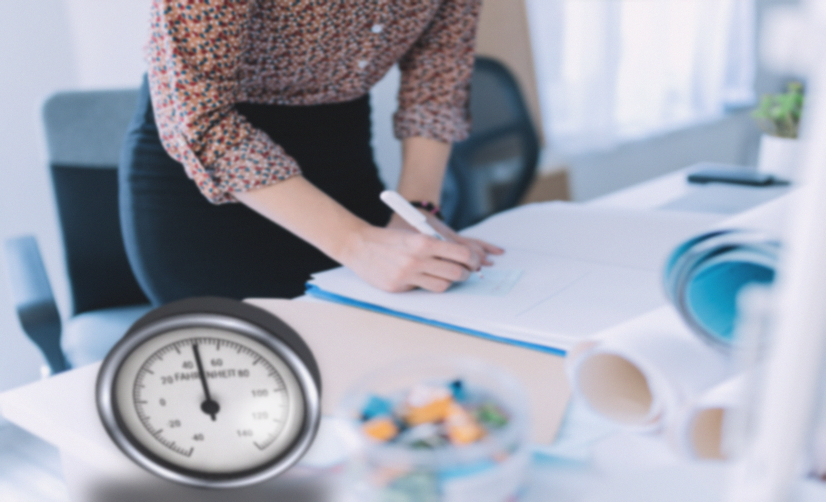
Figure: value=50 unit=°F
